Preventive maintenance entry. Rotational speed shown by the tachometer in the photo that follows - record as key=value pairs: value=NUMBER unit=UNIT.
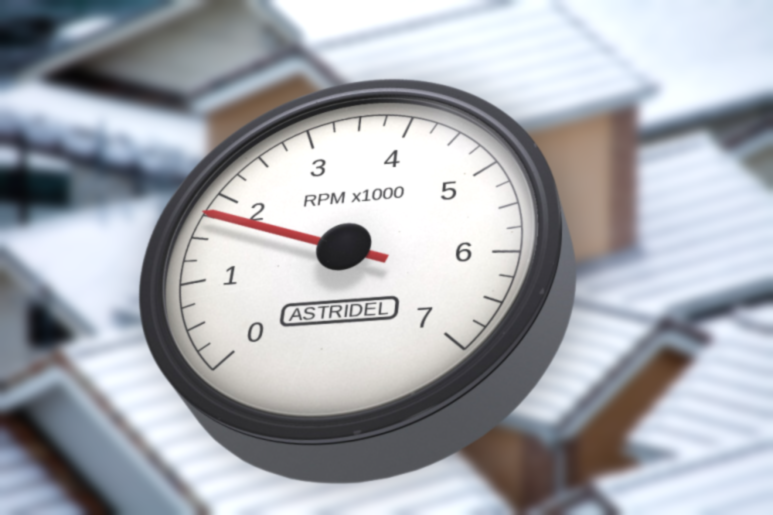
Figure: value=1750 unit=rpm
